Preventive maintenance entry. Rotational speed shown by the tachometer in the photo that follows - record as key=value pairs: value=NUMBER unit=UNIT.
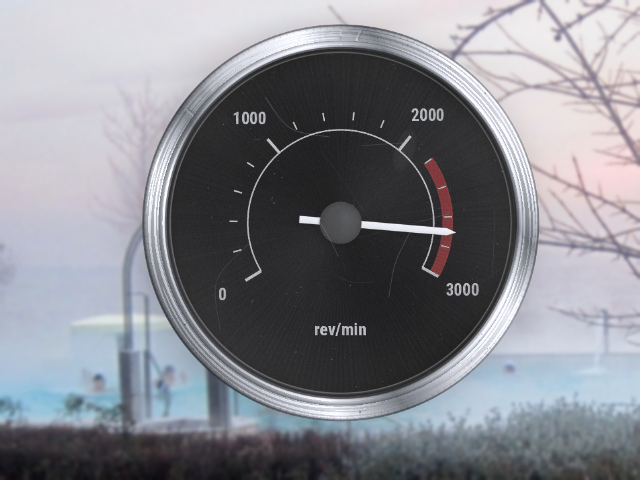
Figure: value=2700 unit=rpm
